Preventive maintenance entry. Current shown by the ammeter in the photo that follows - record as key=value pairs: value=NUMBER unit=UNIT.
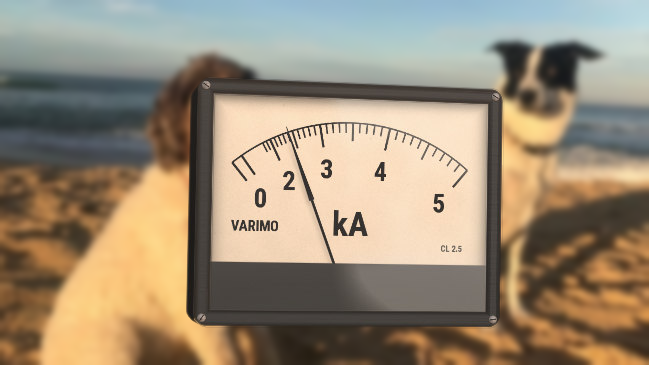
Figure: value=2.4 unit=kA
